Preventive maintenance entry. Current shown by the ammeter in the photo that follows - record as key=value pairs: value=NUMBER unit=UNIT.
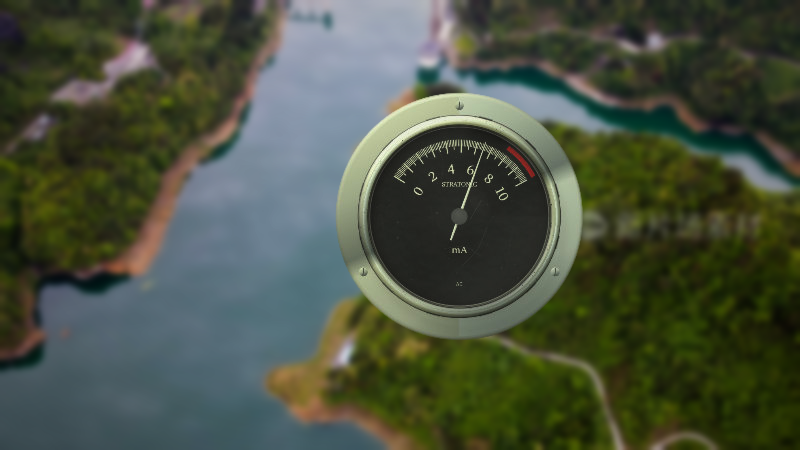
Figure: value=6.5 unit=mA
